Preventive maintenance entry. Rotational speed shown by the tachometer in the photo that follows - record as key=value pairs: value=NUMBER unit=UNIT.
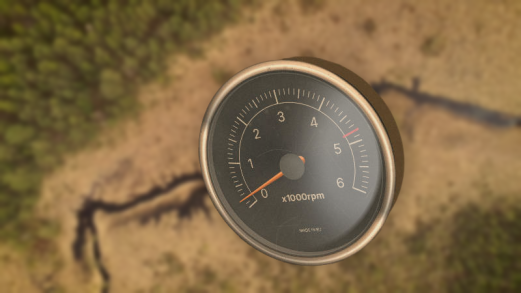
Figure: value=200 unit=rpm
